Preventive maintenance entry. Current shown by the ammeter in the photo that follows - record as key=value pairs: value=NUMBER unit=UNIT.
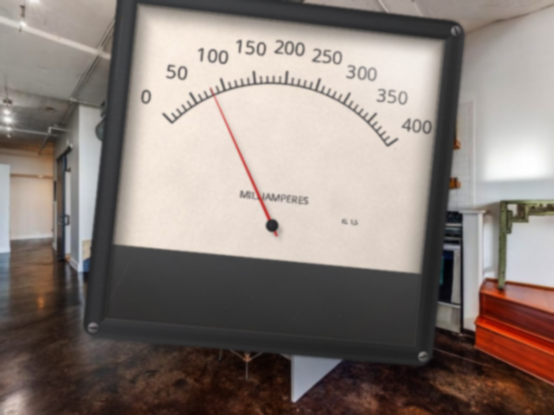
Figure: value=80 unit=mA
